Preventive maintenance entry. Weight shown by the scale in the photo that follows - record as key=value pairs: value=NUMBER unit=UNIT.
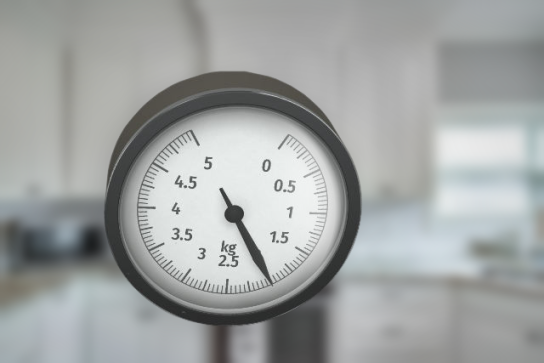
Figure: value=2 unit=kg
